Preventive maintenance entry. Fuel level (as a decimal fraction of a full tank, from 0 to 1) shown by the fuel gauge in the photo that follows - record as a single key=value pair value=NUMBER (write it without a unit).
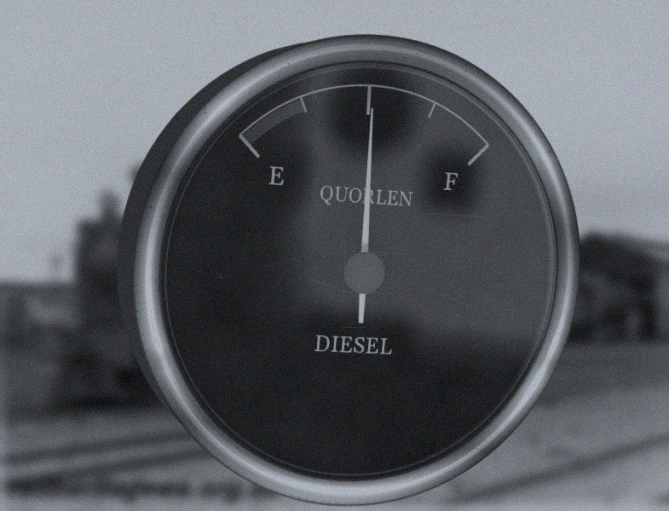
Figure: value=0.5
